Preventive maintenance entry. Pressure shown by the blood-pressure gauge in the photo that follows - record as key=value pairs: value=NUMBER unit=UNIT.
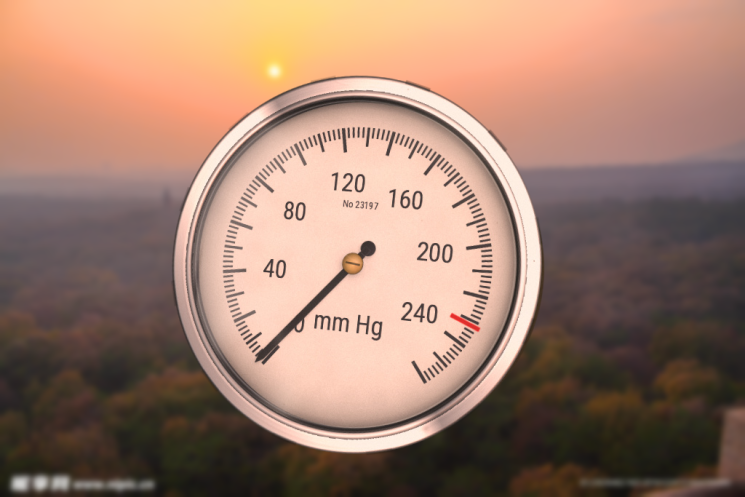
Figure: value=2 unit=mmHg
